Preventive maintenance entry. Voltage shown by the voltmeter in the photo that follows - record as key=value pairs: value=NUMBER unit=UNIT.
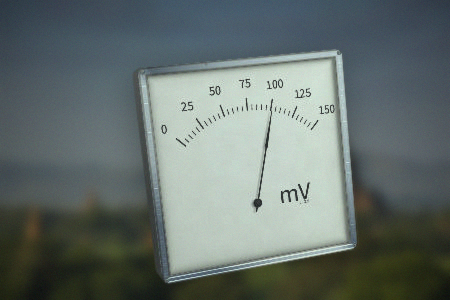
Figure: value=100 unit=mV
